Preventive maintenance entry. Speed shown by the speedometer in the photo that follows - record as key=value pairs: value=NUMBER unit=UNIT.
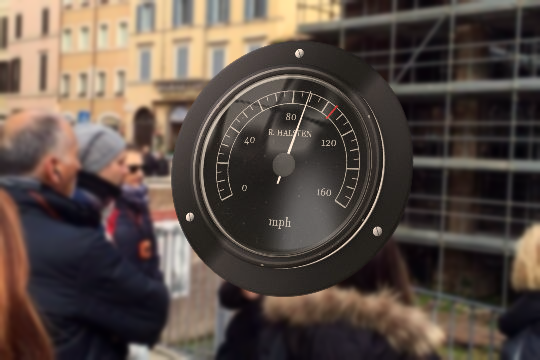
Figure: value=90 unit=mph
